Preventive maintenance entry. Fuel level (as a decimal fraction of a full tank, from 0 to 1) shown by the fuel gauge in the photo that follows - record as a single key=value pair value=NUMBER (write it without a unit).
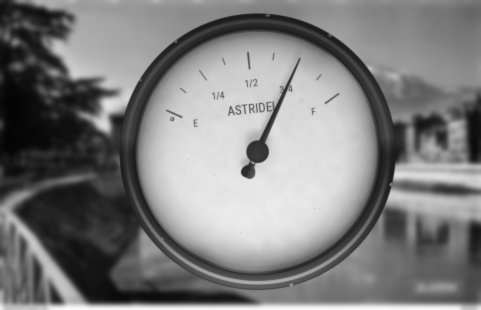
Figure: value=0.75
